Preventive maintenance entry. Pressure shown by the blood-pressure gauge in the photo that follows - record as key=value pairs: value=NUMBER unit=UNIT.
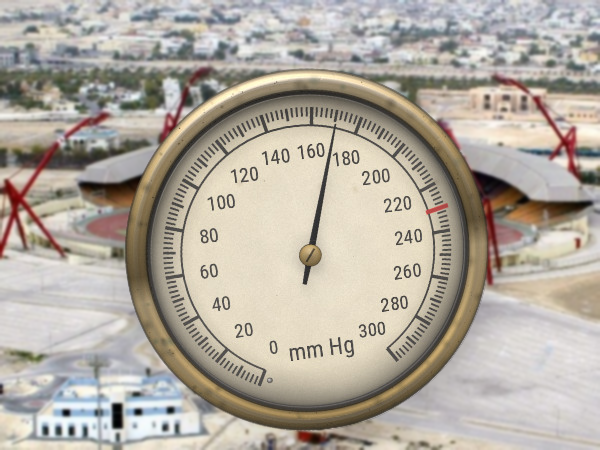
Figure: value=170 unit=mmHg
